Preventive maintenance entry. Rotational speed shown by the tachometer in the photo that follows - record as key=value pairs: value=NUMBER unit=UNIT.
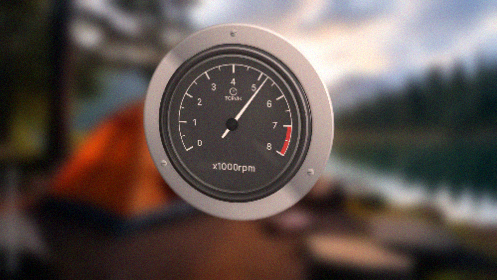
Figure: value=5250 unit=rpm
